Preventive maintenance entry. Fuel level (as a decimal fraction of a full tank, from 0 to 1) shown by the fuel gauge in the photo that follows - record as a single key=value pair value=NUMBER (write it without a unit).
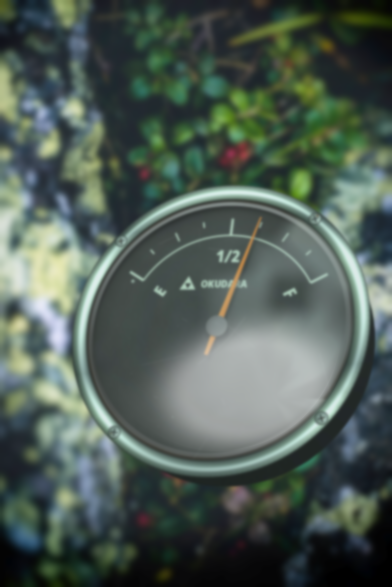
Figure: value=0.625
